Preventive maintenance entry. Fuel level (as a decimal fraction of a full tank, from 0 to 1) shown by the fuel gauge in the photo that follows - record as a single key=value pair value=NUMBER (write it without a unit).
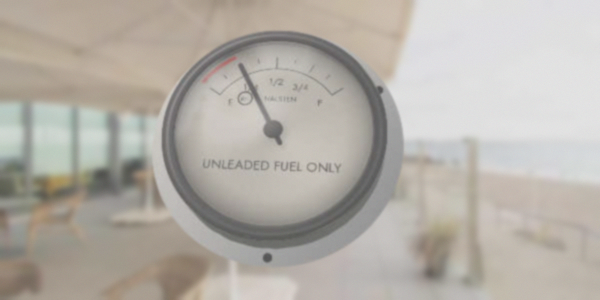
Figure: value=0.25
